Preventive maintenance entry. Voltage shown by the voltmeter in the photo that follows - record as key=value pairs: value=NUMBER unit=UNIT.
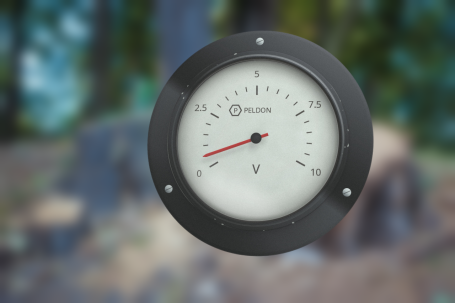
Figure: value=0.5 unit=V
